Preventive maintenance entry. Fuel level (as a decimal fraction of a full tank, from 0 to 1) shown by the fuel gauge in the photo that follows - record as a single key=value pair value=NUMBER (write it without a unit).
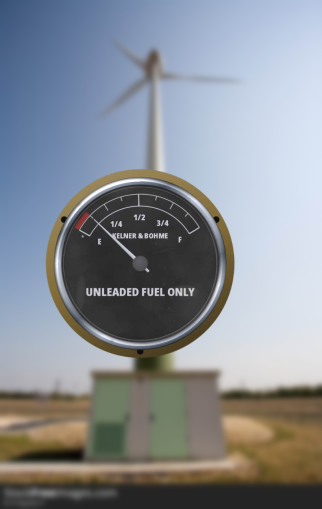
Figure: value=0.125
